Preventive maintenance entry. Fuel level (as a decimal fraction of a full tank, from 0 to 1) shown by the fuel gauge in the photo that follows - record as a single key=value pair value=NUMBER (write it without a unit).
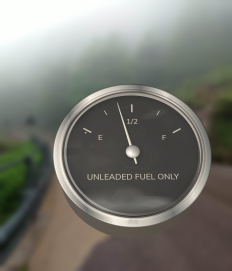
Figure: value=0.375
